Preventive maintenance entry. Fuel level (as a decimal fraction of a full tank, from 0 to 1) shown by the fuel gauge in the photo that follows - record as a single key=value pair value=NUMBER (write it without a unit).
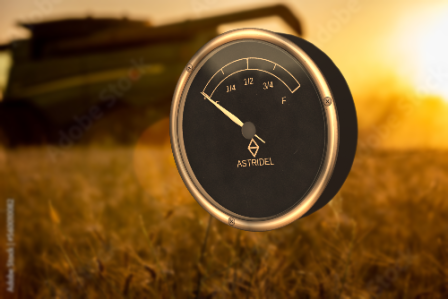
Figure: value=0
